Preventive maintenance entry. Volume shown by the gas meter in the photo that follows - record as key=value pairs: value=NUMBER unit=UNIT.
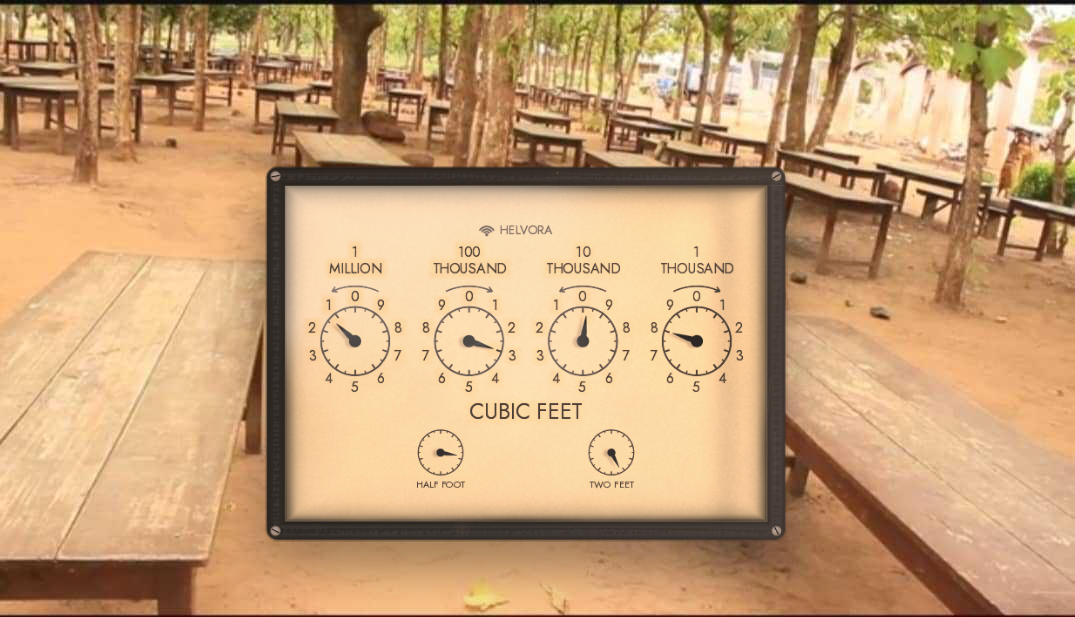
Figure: value=129800 unit=ft³
